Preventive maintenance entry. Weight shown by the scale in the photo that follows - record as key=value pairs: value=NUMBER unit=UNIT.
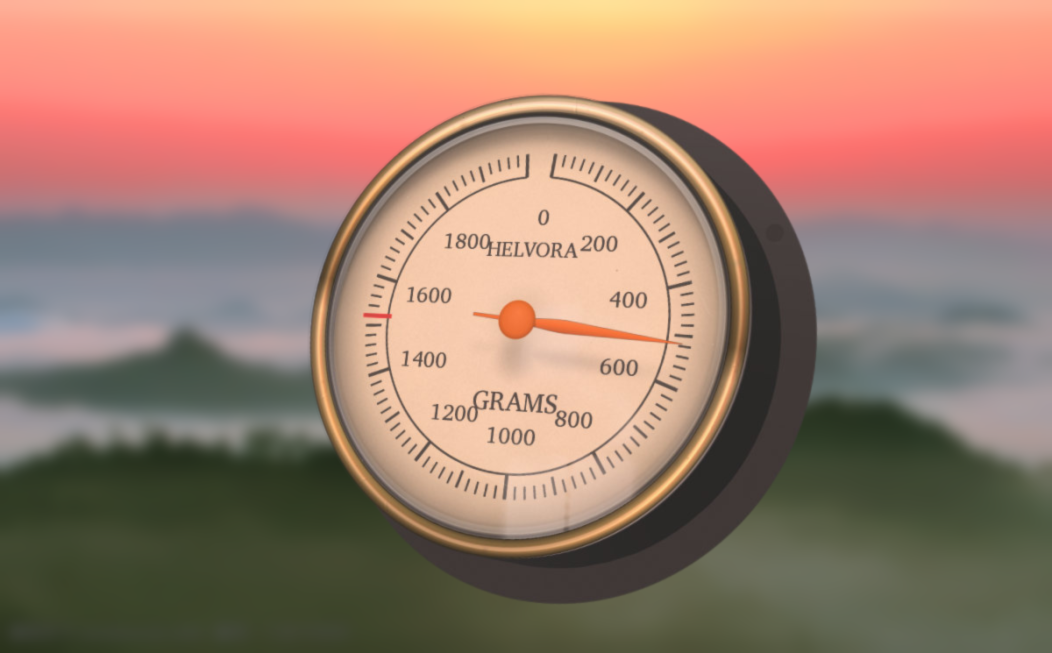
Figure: value=520 unit=g
